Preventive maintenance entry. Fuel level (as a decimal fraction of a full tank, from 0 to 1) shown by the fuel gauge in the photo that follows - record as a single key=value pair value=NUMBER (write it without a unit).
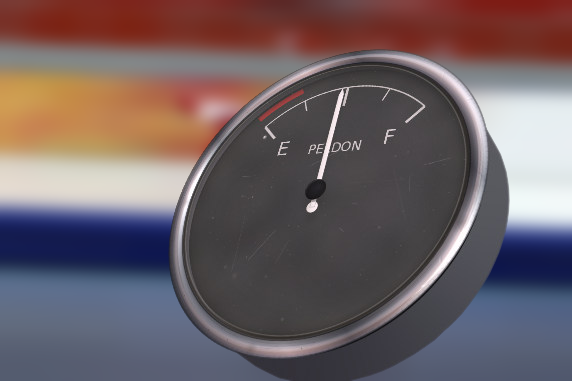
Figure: value=0.5
